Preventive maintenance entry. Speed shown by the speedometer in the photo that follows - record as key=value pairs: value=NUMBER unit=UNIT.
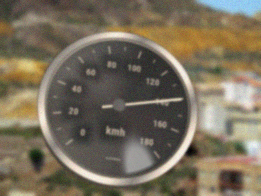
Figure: value=140 unit=km/h
